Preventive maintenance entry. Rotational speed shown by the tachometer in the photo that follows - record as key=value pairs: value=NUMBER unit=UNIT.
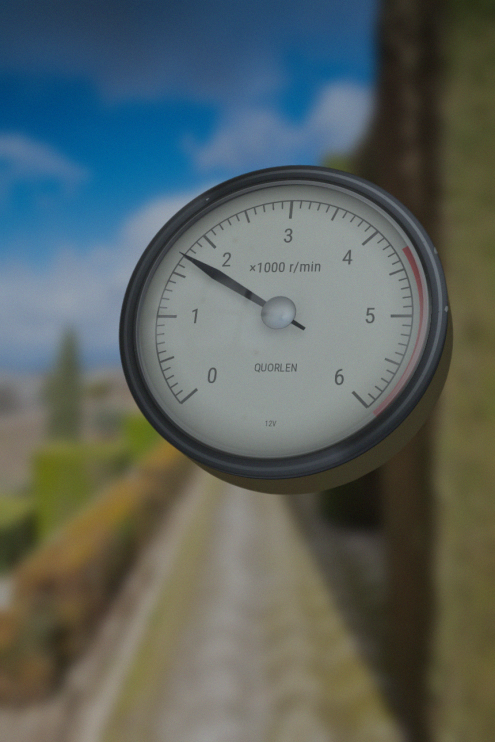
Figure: value=1700 unit=rpm
